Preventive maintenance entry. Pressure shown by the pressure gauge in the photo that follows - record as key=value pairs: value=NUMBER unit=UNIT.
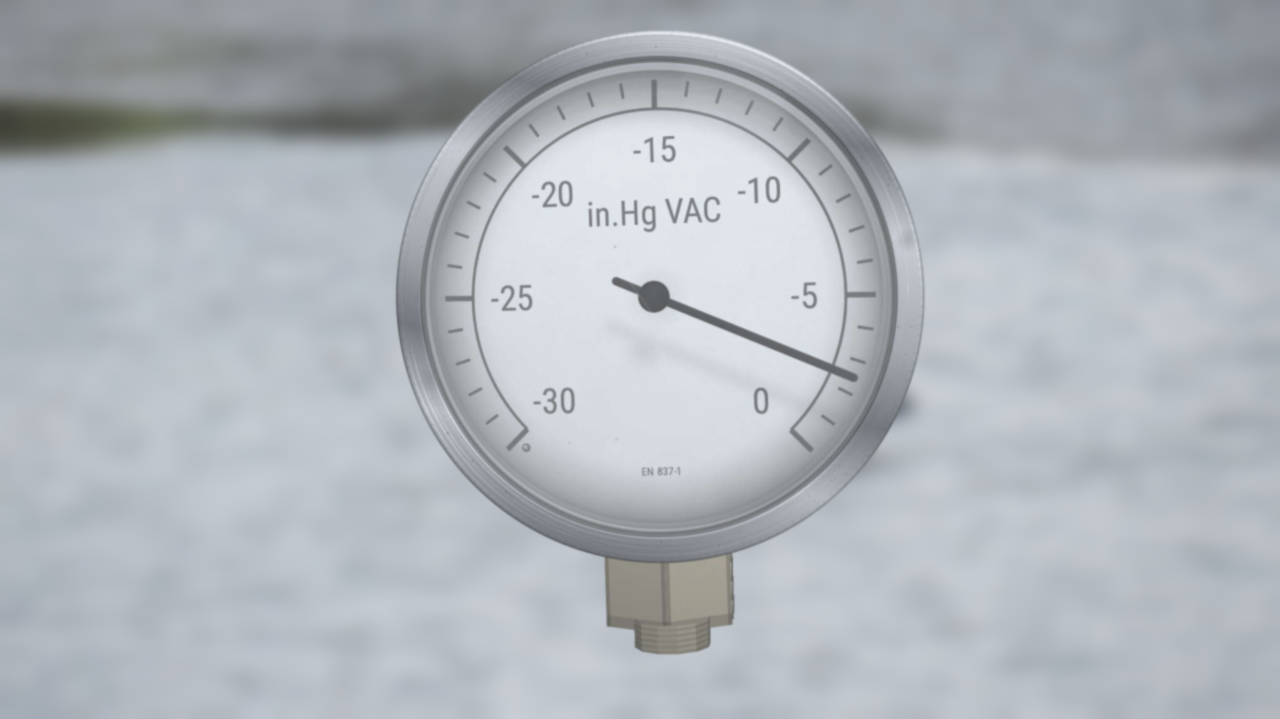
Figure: value=-2.5 unit=inHg
